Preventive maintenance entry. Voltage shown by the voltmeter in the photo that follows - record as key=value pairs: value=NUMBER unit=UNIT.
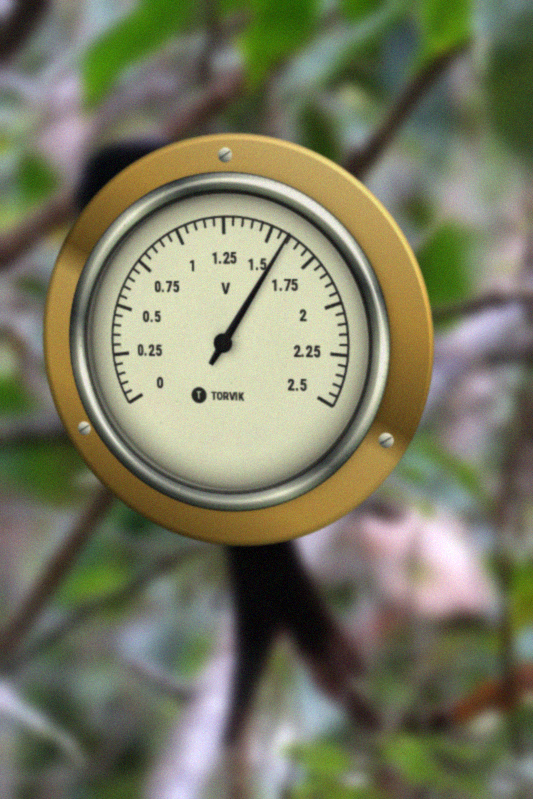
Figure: value=1.6 unit=V
